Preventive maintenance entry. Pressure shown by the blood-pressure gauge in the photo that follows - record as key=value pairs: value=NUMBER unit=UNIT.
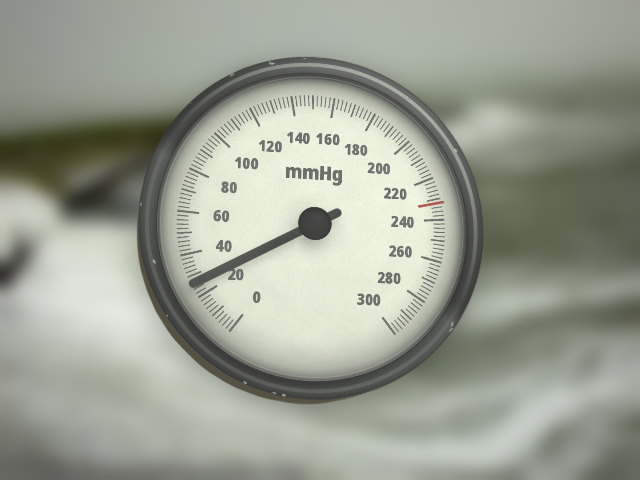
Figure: value=26 unit=mmHg
